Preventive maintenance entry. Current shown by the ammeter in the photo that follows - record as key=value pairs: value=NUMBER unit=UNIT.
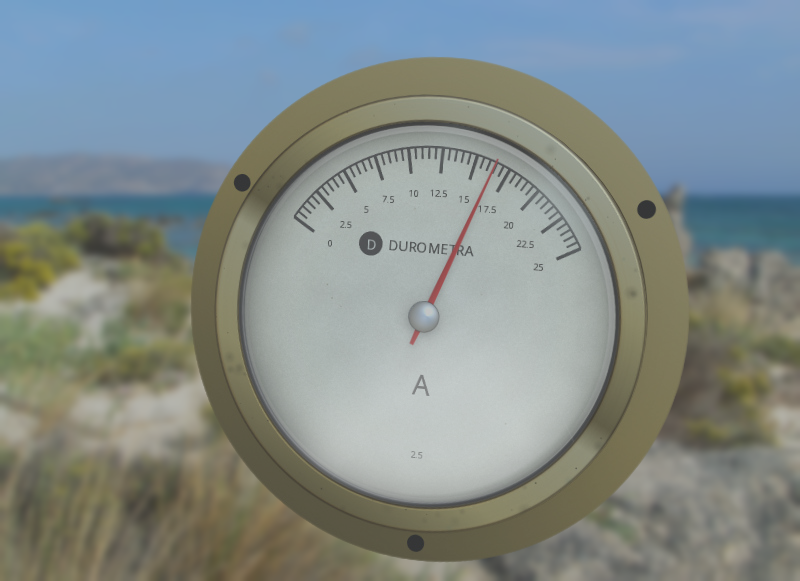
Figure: value=16.5 unit=A
